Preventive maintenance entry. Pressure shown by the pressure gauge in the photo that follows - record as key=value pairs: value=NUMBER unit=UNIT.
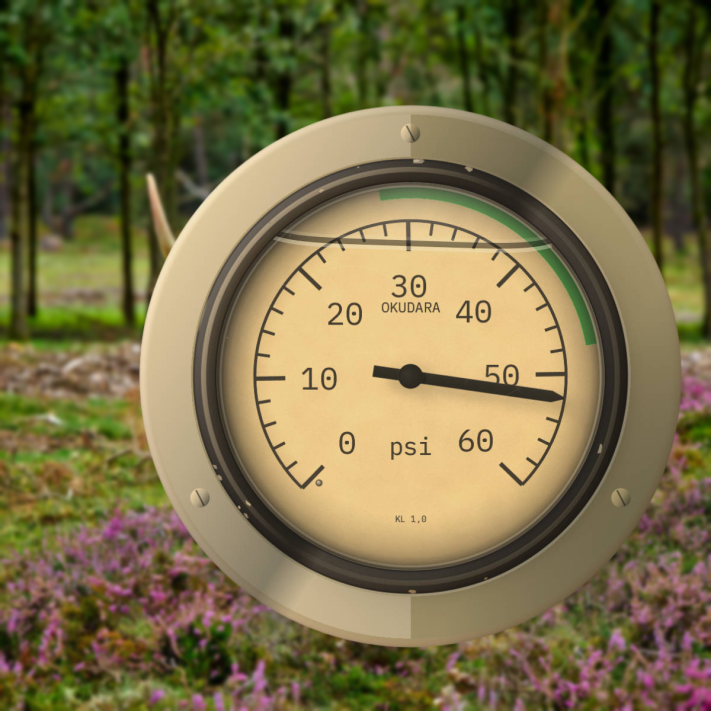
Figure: value=52 unit=psi
